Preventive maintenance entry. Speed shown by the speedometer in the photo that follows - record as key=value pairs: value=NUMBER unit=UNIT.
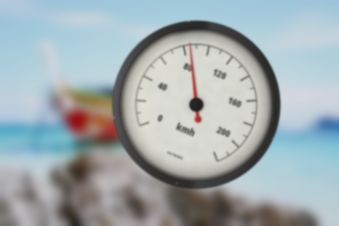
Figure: value=85 unit=km/h
